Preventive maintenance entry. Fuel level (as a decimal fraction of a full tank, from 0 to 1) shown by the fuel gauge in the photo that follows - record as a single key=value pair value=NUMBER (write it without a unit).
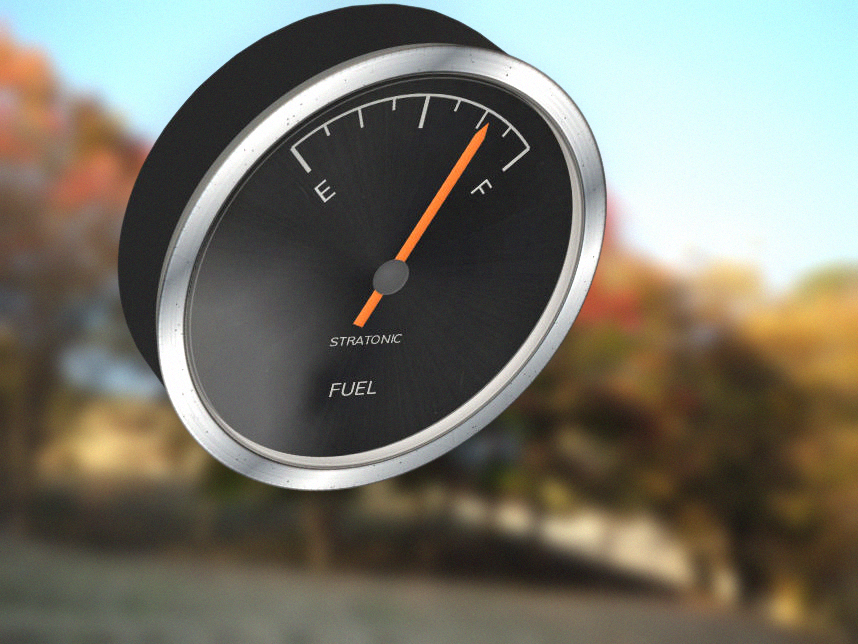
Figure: value=0.75
